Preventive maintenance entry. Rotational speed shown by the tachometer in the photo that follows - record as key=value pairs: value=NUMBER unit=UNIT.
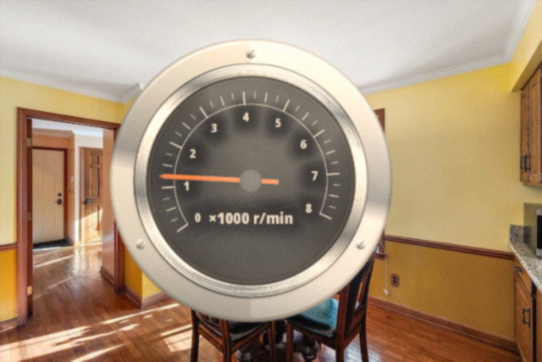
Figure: value=1250 unit=rpm
